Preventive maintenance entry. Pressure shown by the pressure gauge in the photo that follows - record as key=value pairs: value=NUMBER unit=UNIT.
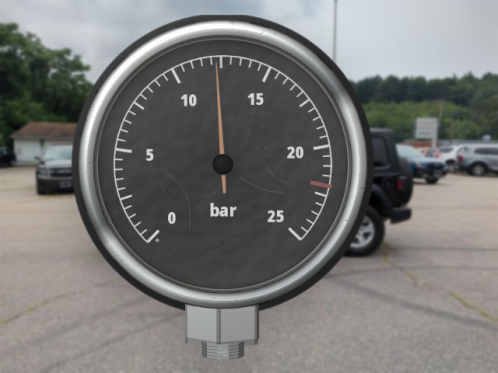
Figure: value=12.25 unit=bar
